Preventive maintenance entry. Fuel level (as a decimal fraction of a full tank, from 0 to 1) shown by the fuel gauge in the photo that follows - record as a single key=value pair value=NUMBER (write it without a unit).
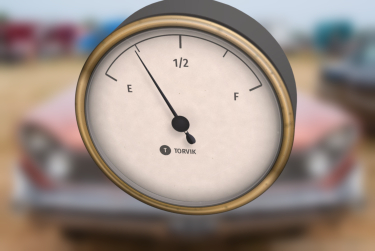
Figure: value=0.25
